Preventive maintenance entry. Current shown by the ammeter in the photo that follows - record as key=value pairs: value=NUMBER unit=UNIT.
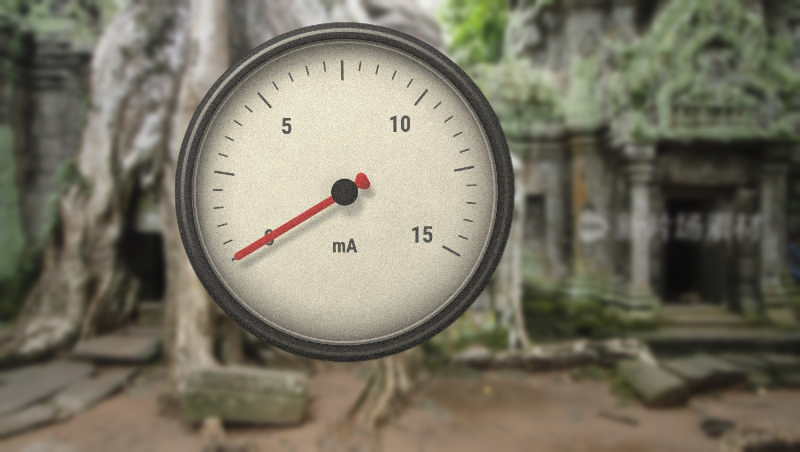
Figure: value=0 unit=mA
